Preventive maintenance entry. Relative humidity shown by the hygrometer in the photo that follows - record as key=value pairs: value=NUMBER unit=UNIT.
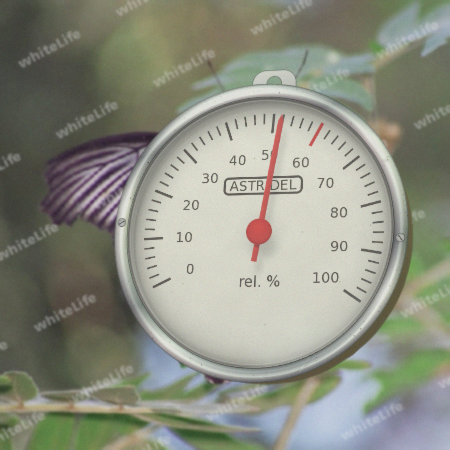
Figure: value=52 unit=%
